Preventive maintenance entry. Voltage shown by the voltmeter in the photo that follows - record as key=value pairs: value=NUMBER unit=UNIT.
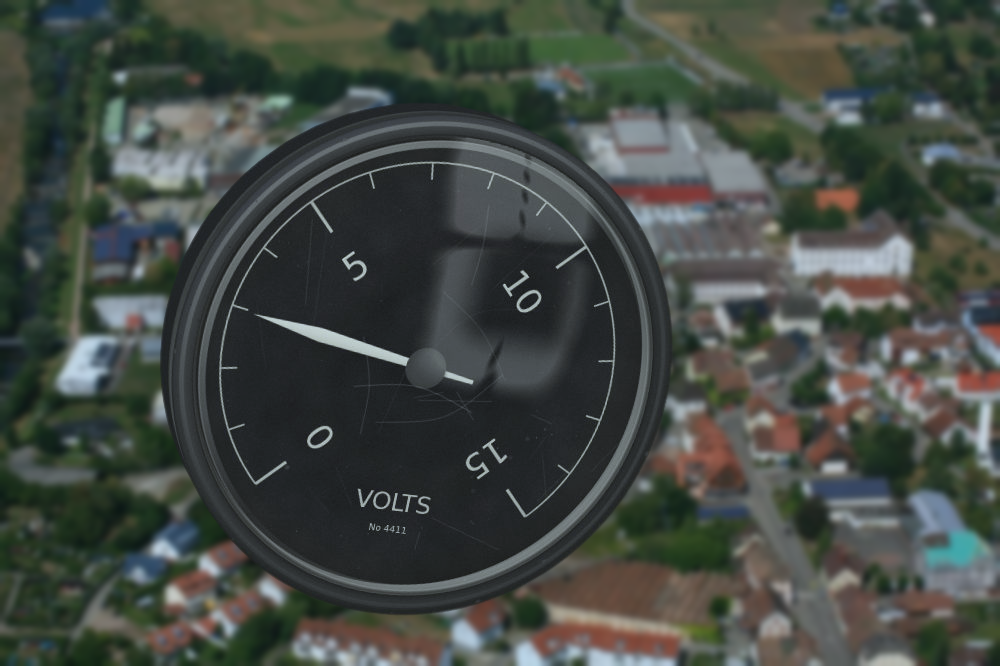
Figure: value=3 unit=V
